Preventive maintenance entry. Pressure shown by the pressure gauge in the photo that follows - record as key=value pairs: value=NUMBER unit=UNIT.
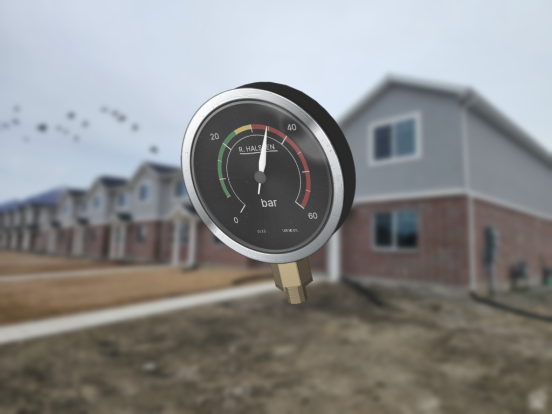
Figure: value=35 unit=bar
